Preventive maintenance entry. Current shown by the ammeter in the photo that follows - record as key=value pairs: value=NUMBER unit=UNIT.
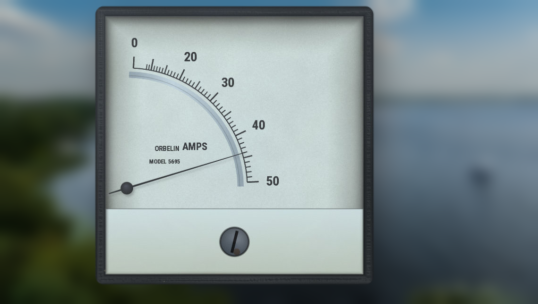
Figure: value=44 unit=A
